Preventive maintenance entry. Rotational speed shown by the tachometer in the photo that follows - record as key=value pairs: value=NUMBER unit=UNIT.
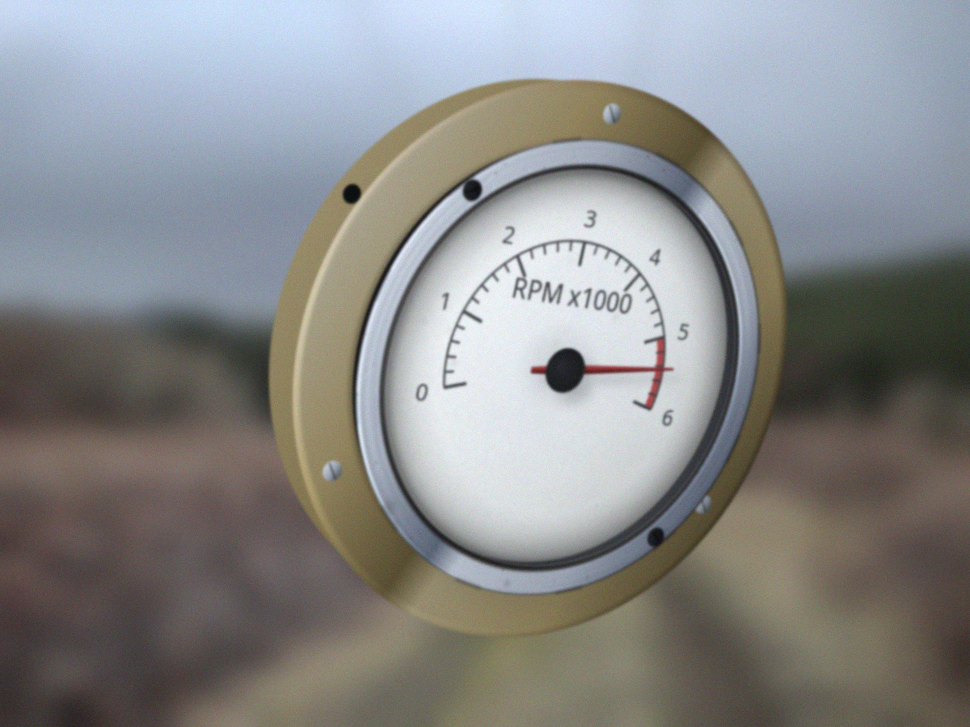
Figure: value=5400 unit=rpm
